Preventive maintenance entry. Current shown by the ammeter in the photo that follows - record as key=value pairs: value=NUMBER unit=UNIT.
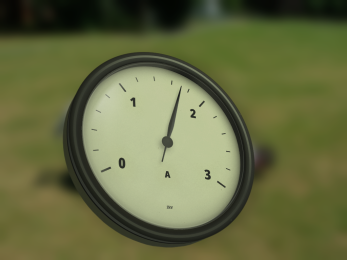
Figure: value=1.7 unit=A
